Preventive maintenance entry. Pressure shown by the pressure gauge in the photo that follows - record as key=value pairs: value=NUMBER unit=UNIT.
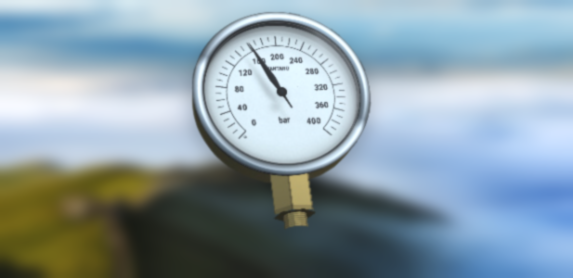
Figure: value=160 unit=bar
